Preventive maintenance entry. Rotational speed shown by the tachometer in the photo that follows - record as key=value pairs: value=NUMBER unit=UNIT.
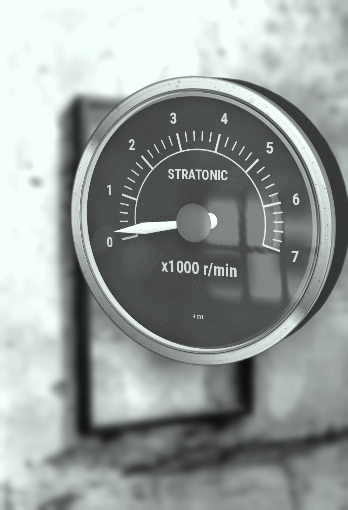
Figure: value=200 unit=rpm
